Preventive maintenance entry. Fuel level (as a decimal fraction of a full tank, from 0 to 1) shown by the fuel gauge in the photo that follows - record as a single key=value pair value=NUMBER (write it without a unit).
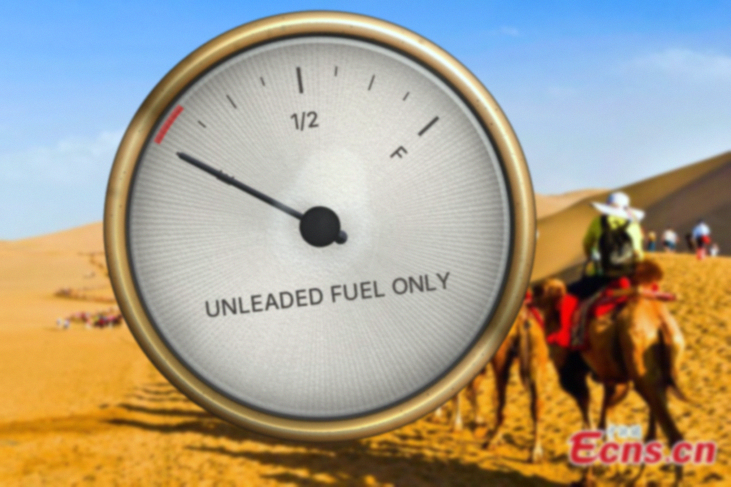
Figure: value=0
